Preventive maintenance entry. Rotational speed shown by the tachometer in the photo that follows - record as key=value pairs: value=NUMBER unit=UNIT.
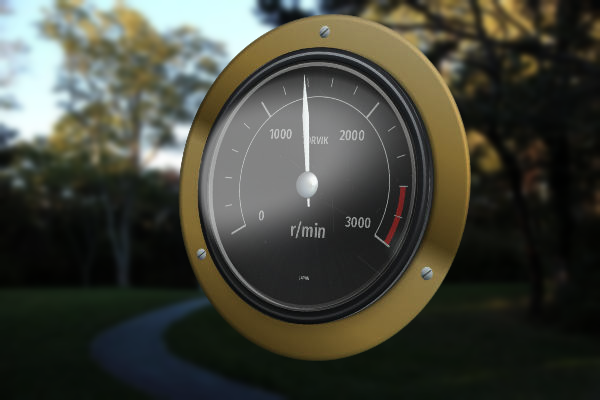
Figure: value=1400 unit=rpm
